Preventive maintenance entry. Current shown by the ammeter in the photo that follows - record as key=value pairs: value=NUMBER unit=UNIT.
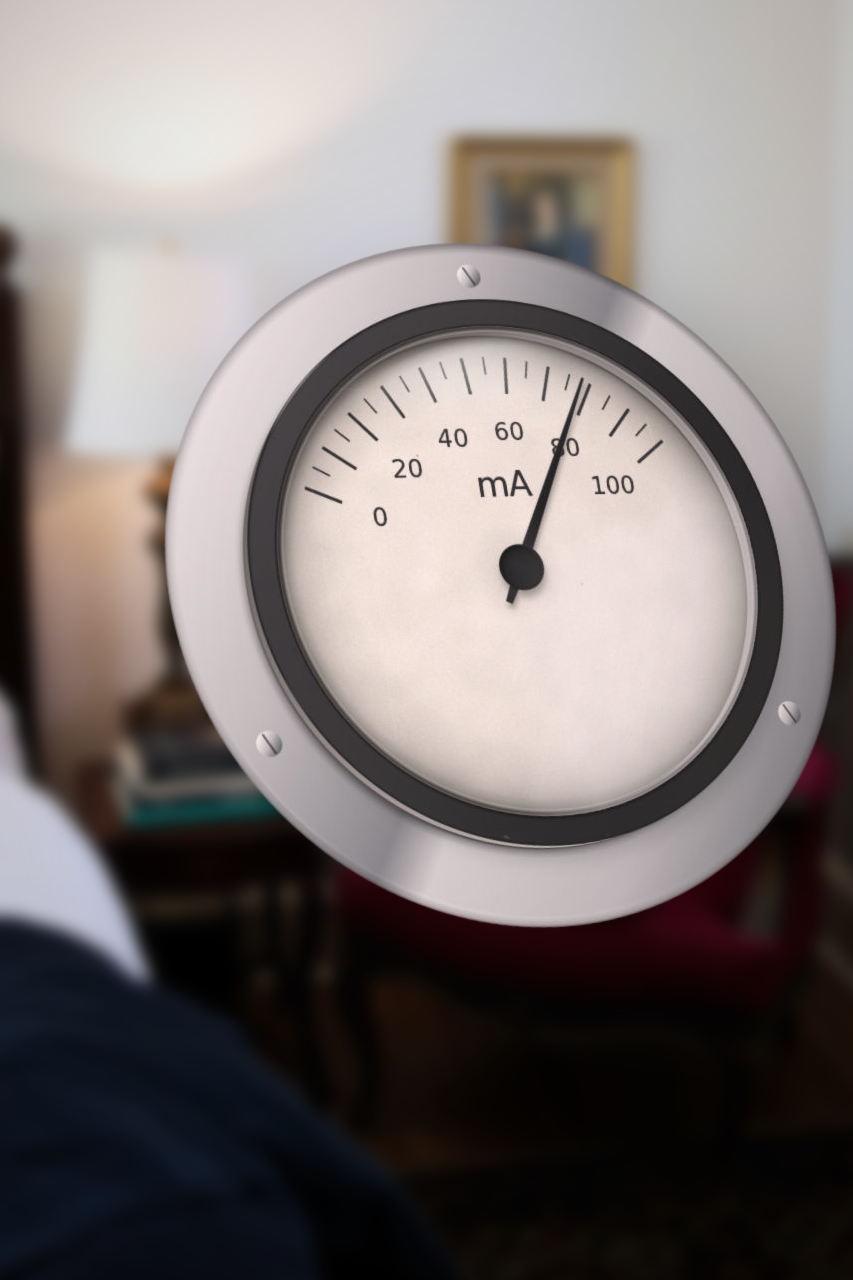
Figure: value=77.5 unit=mA
